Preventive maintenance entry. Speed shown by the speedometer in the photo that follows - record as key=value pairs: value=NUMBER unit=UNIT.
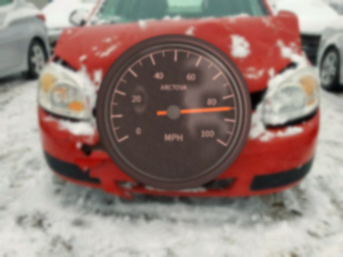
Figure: value=85 unit=mph
